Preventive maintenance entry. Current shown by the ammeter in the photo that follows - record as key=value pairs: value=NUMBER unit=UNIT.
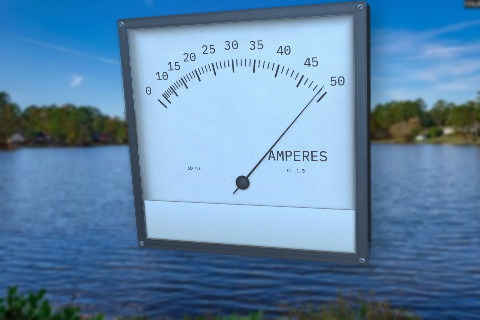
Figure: value=49 unit=A
